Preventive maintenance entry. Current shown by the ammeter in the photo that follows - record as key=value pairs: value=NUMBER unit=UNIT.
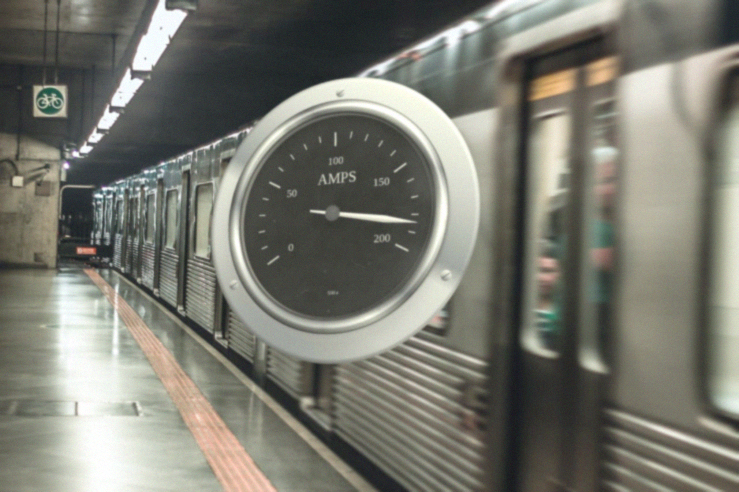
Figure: value=185 unit=A
